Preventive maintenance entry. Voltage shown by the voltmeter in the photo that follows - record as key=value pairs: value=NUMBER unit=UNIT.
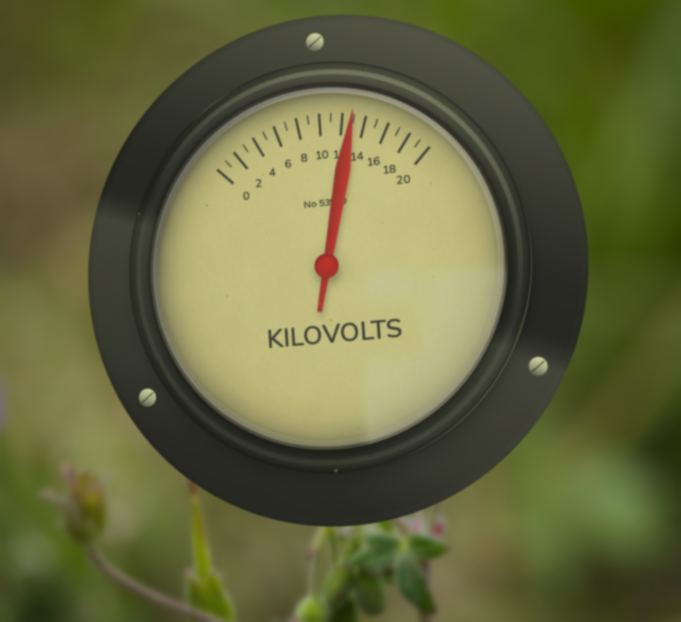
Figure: value=13 unit=kV
